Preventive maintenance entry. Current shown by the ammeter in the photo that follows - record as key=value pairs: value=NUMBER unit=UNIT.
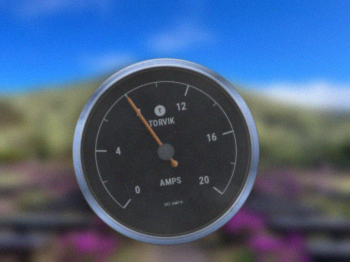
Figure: value=8 unit=A
